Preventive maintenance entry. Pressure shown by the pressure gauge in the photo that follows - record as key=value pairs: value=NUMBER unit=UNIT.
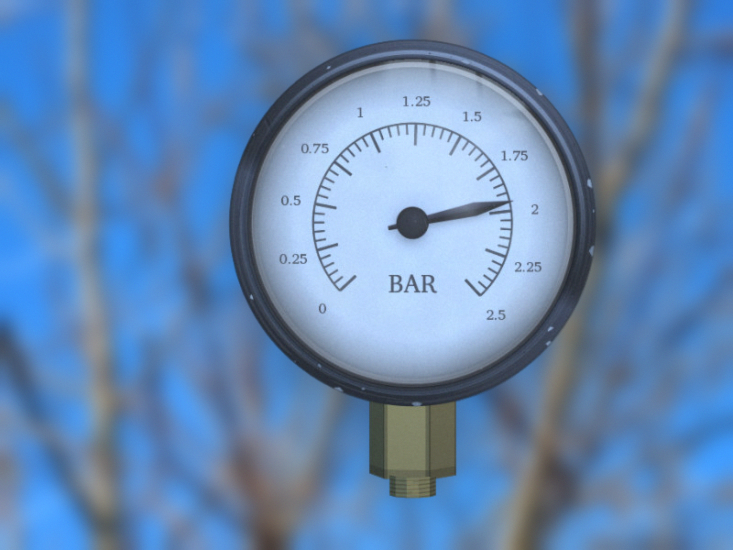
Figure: value=1.95 unit=bar
